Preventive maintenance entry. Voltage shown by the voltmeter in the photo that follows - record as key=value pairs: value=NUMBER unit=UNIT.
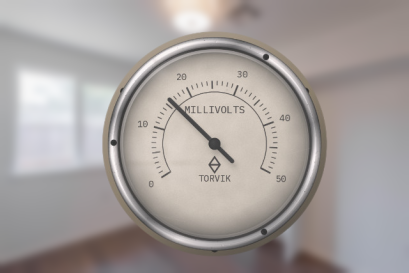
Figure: value=16 unit=mV
